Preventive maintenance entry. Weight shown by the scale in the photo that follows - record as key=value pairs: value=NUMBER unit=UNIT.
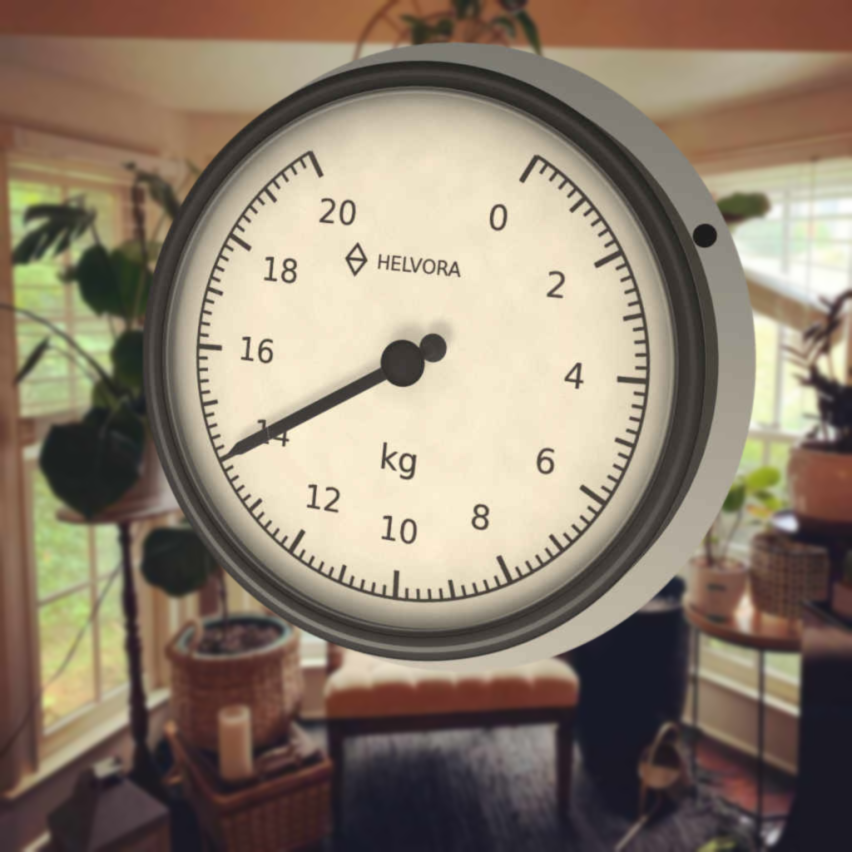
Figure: value=14 unit=kg
